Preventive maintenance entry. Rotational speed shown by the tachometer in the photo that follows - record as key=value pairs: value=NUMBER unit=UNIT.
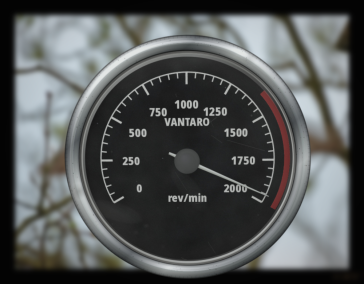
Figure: value=1950 unit=rpm
